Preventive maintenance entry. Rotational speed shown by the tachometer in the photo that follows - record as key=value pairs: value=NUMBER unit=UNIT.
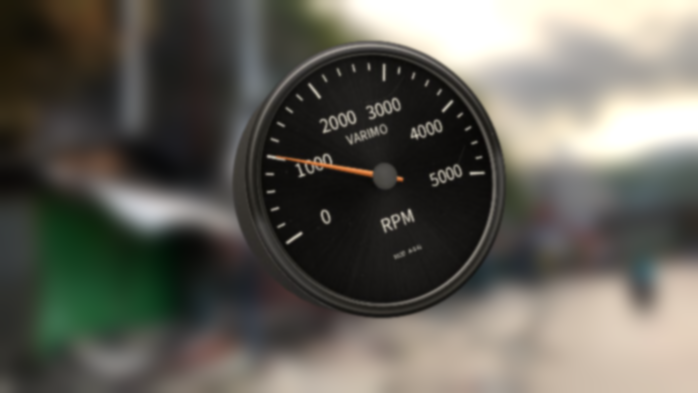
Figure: value=1000 unit=rpm
